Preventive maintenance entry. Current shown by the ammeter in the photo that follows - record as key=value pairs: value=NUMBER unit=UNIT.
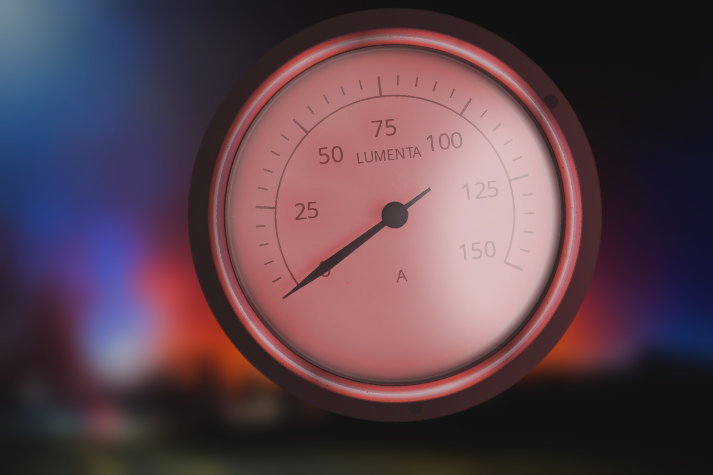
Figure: value=0 unit=A
